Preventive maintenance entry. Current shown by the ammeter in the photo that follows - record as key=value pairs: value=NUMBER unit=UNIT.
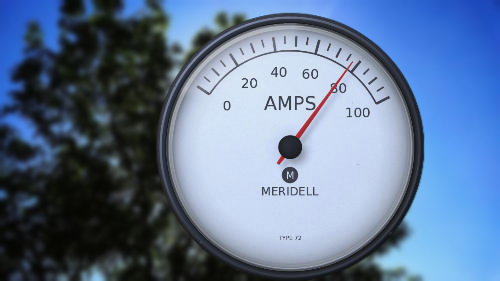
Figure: value=77.5 unit=A
